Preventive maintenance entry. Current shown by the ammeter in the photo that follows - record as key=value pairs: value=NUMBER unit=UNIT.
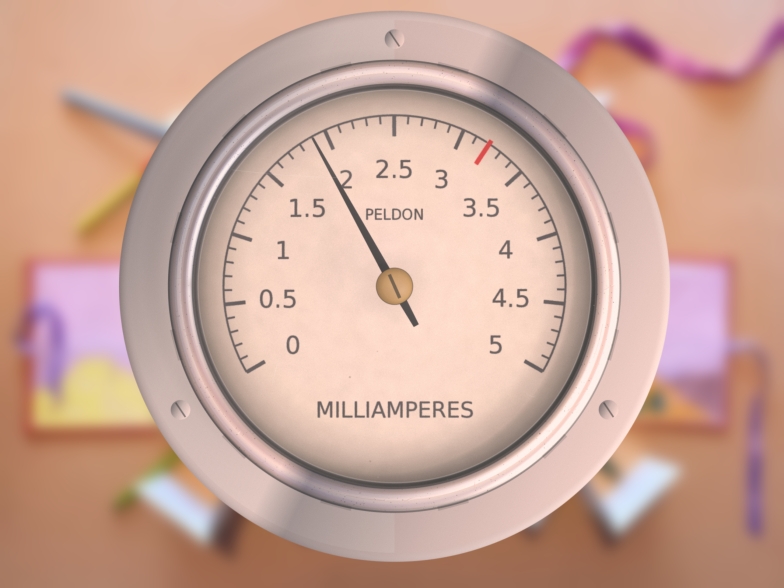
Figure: value=1.9 unit=mA
